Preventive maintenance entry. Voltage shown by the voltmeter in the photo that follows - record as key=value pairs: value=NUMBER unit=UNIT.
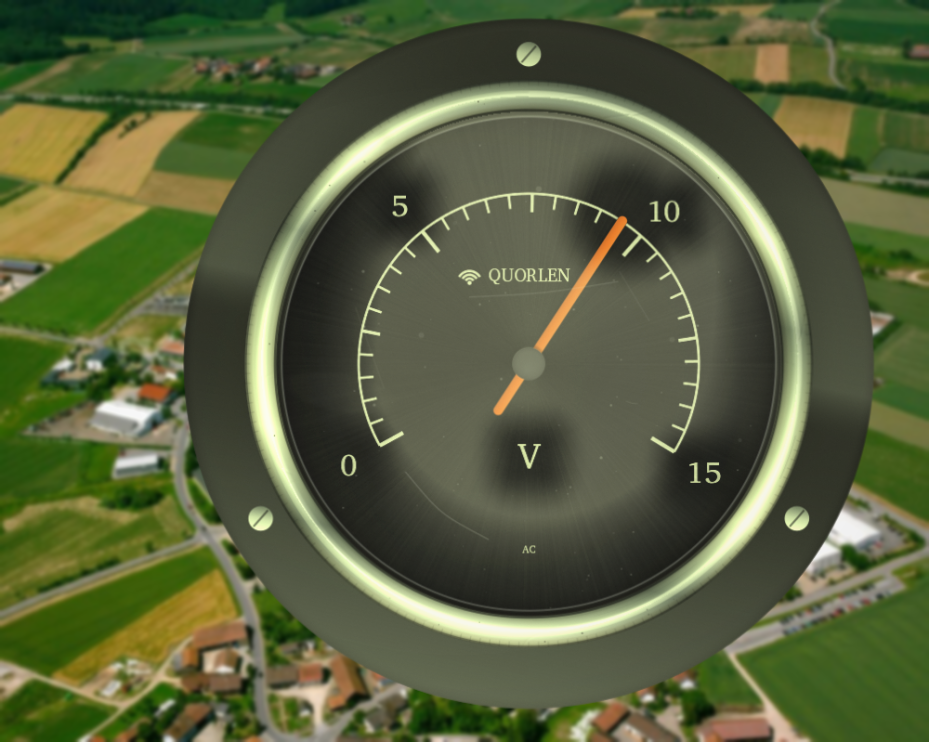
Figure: value=9.5 unit=V
